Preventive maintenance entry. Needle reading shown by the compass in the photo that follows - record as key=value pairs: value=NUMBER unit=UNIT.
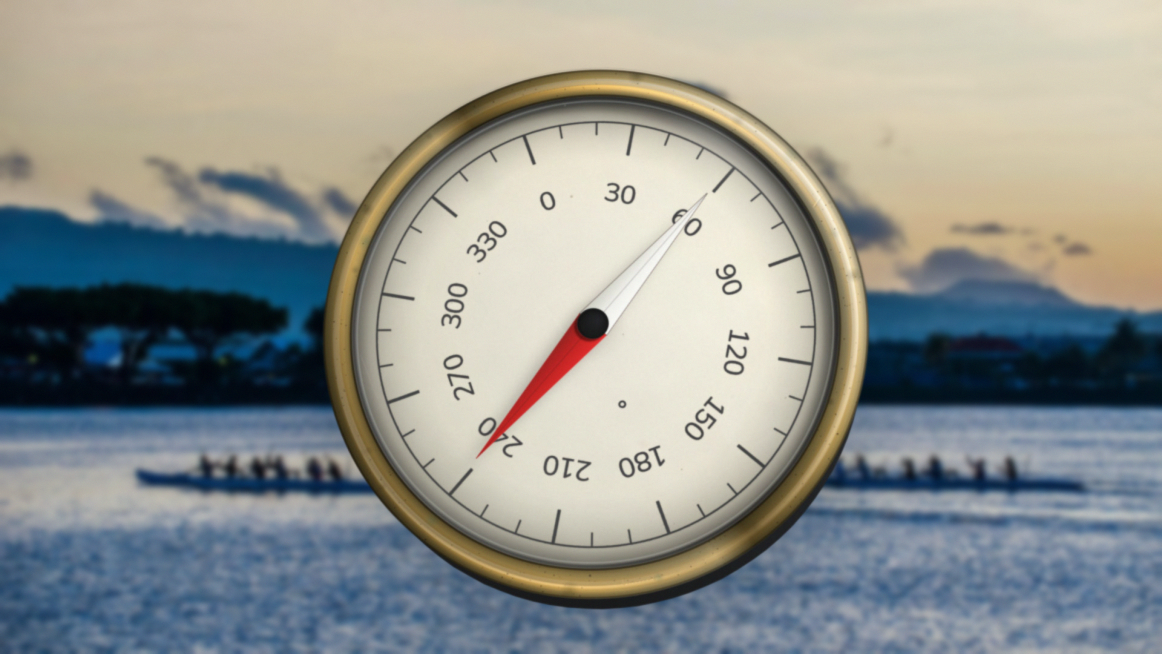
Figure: value=240 unit=°
